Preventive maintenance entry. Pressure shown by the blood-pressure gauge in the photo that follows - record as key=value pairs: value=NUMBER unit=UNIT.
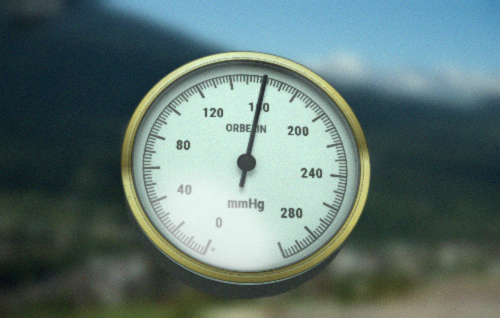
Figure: value=160 unit=mmHg
